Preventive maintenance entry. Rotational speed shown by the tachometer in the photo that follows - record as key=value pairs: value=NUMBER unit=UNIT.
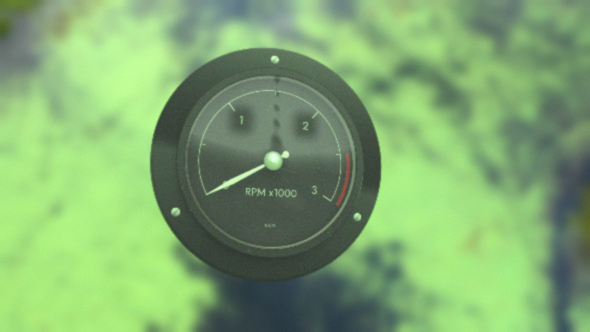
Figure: value=0 unit=rpm
